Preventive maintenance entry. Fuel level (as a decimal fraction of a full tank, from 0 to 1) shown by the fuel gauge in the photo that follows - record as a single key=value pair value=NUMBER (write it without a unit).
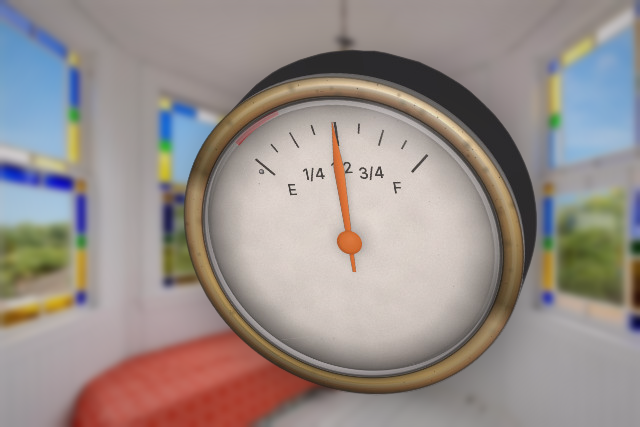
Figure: value=0.5
